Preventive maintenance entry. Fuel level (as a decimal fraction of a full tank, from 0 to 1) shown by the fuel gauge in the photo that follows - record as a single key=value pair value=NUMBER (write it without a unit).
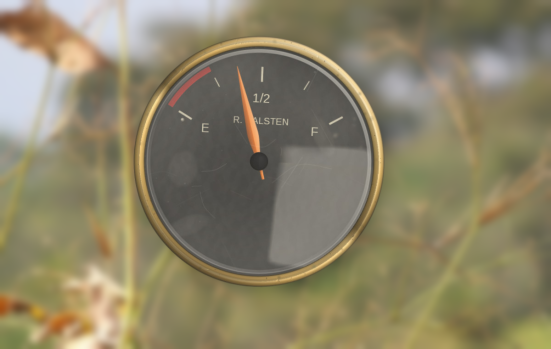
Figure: value=0.375
